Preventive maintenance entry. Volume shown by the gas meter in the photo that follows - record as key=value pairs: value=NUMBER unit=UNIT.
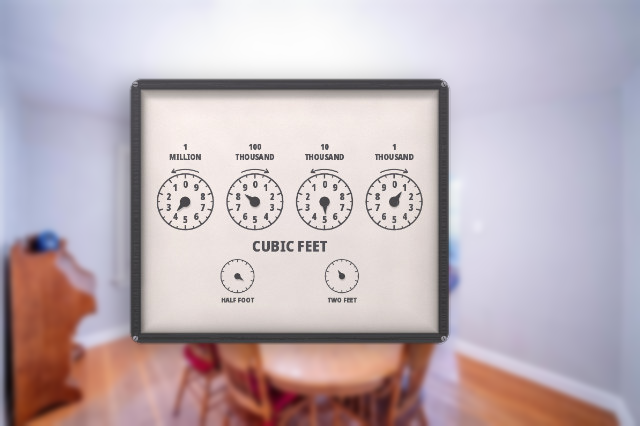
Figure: value=385100 unit=ft³
